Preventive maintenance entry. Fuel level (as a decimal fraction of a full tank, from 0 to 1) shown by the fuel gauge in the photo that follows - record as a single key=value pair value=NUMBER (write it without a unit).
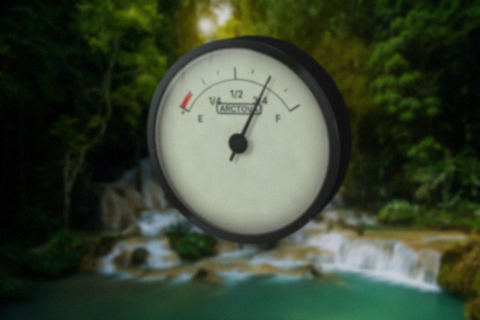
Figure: value=0.75
